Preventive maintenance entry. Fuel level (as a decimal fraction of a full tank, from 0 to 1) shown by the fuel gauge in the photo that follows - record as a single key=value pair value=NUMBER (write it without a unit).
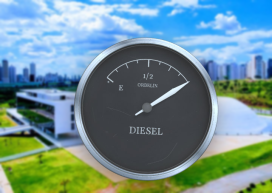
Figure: value=1
